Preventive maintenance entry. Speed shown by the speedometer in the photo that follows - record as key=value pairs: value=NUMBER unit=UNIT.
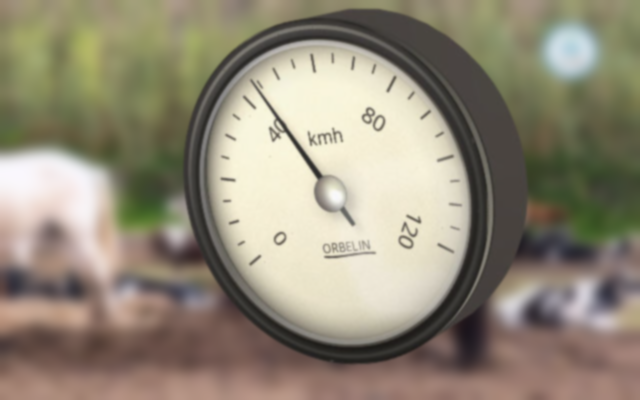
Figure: value=45 unit=km/h
